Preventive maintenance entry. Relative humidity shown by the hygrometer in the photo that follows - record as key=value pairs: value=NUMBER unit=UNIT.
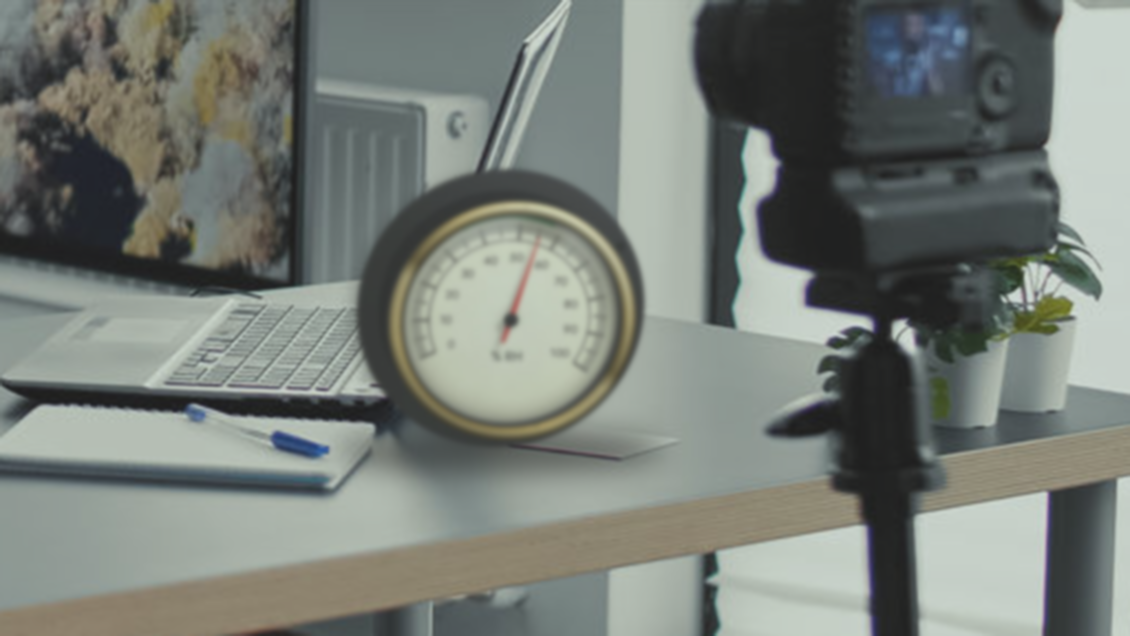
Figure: value=55 unit=%
